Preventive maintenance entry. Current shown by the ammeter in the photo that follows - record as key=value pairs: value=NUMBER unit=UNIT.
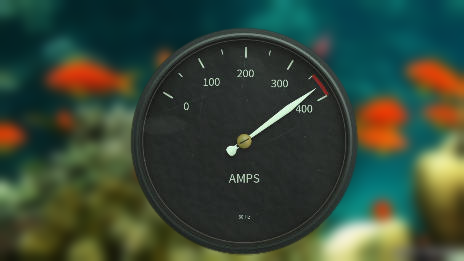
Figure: value=375 unit=A
